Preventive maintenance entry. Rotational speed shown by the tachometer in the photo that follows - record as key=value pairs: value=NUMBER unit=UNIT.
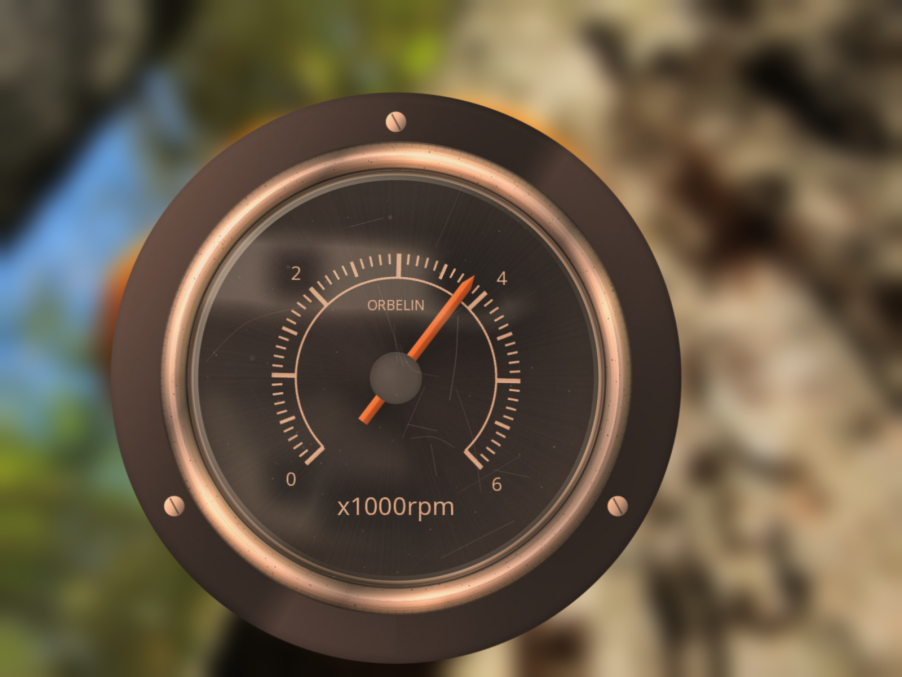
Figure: value=3800 unit=rpm
